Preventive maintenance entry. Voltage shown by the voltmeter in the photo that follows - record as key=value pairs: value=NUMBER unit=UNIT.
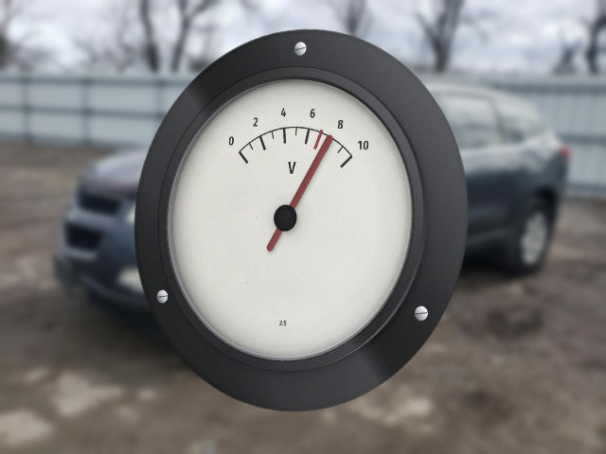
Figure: value=8 unit=V
